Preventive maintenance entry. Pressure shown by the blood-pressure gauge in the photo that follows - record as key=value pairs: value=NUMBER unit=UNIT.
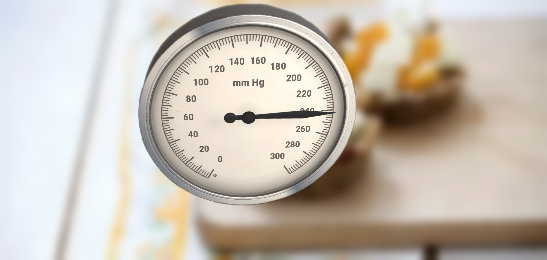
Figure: value=240 unit=mmHg
